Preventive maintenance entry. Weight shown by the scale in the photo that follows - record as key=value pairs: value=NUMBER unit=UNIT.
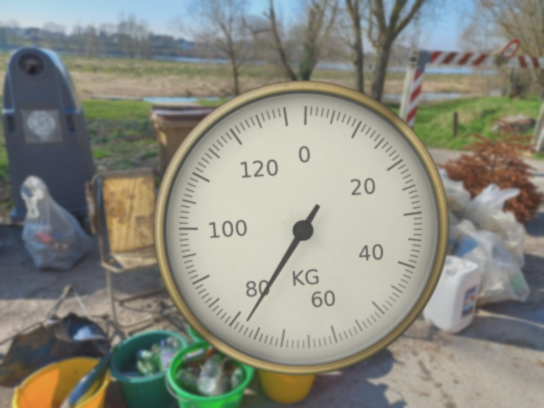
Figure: value=78 unit=kg
